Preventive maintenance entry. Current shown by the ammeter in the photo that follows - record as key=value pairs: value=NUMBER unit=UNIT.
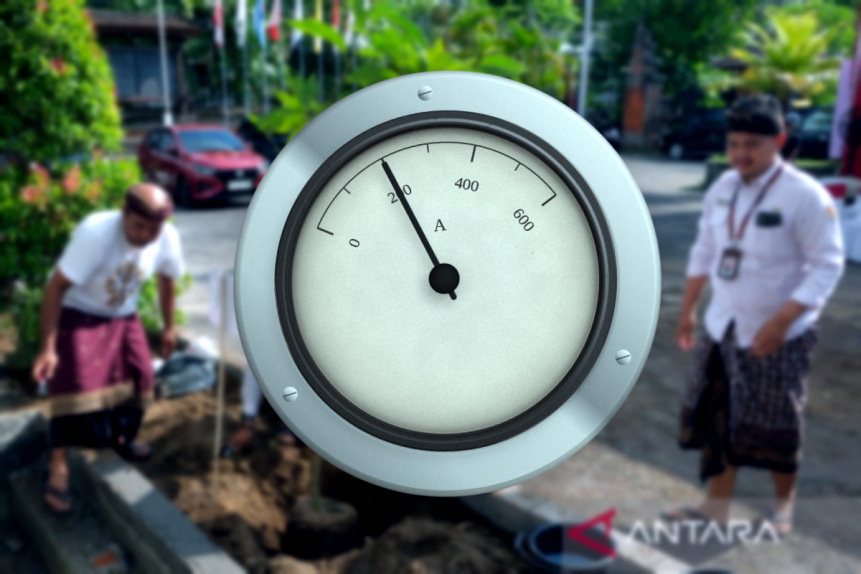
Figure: value=200 unit=A
